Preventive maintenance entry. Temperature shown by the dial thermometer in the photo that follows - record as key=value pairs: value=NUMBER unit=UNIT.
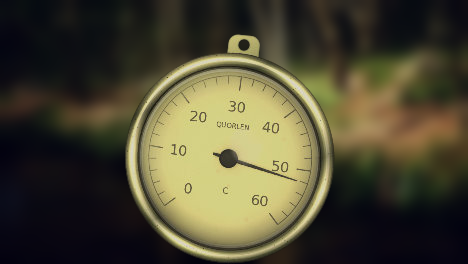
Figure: value=52 unit=°C
